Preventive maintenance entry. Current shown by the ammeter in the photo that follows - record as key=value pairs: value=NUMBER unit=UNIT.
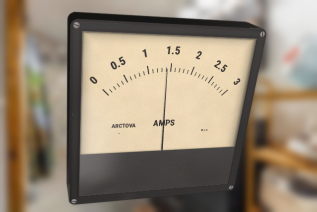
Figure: value=1.4 unit=A
